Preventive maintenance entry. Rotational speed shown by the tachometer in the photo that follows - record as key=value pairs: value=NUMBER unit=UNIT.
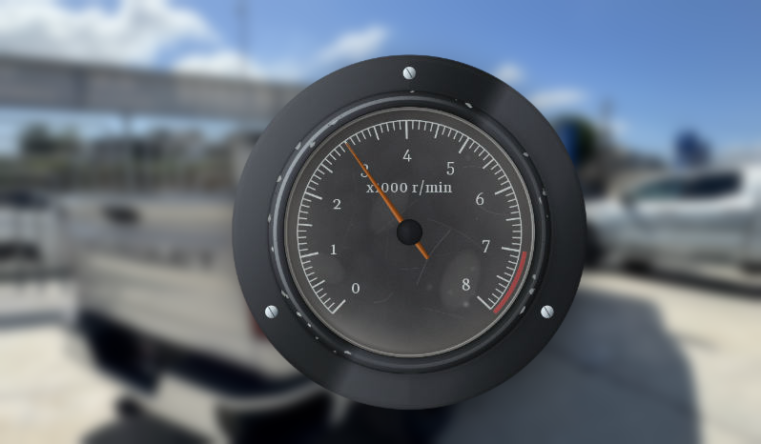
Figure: value=3000 unit=rpm
